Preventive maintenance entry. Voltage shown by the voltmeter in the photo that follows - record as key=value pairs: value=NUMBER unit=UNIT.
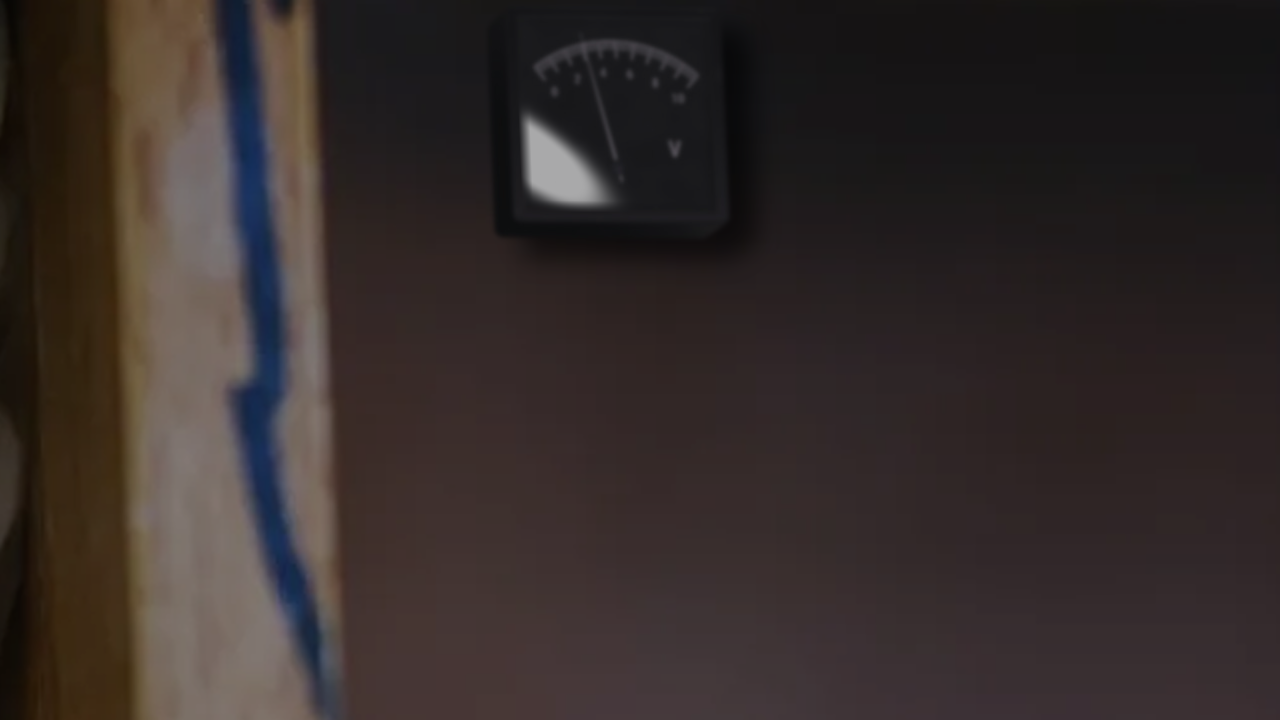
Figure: value=3 unit=V
